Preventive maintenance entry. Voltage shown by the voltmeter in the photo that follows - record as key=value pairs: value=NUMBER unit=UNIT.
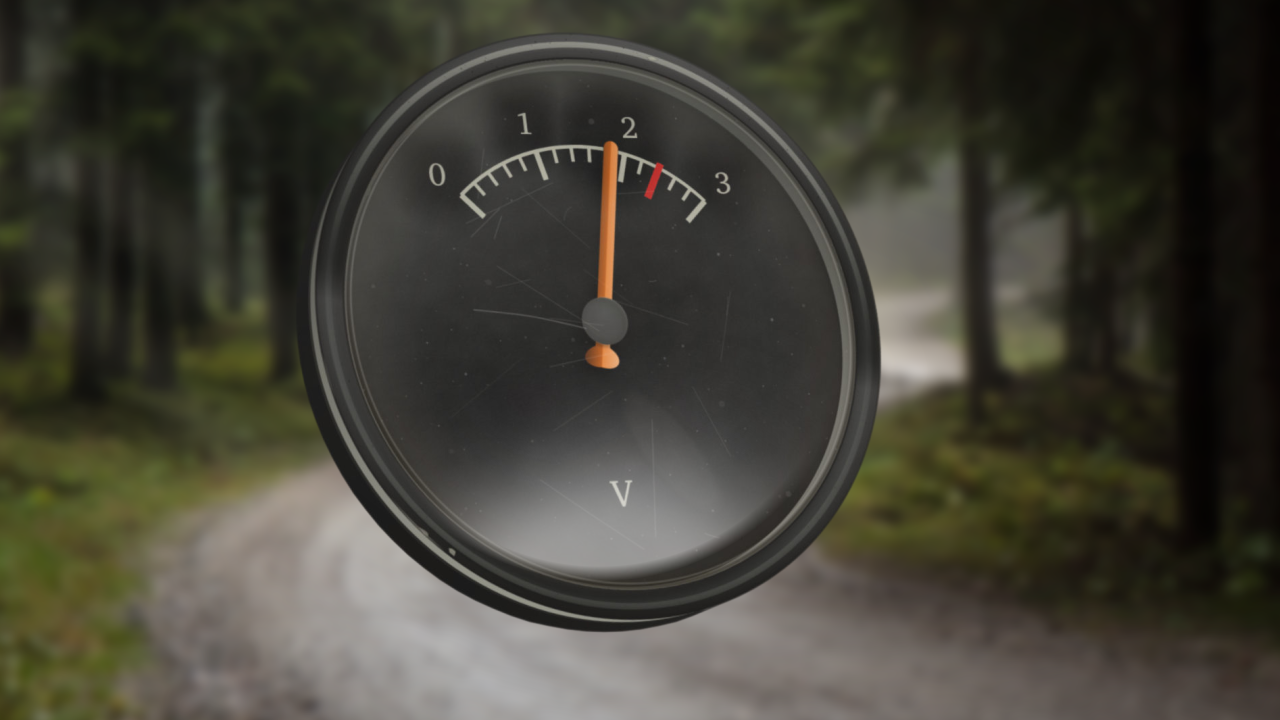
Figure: value=1.8 unit=V
